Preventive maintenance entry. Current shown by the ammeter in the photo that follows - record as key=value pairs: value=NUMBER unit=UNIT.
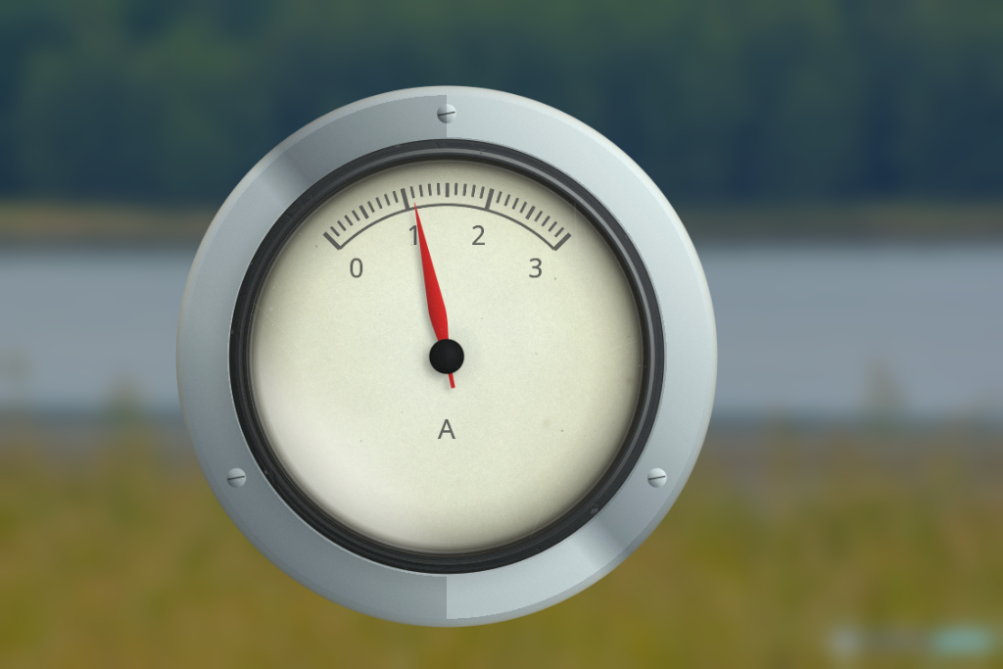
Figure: value=1.1 unit=A
